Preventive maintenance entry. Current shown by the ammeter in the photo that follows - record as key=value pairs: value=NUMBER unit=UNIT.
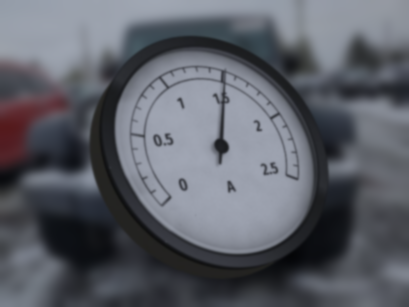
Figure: value=1.5 unit=A
